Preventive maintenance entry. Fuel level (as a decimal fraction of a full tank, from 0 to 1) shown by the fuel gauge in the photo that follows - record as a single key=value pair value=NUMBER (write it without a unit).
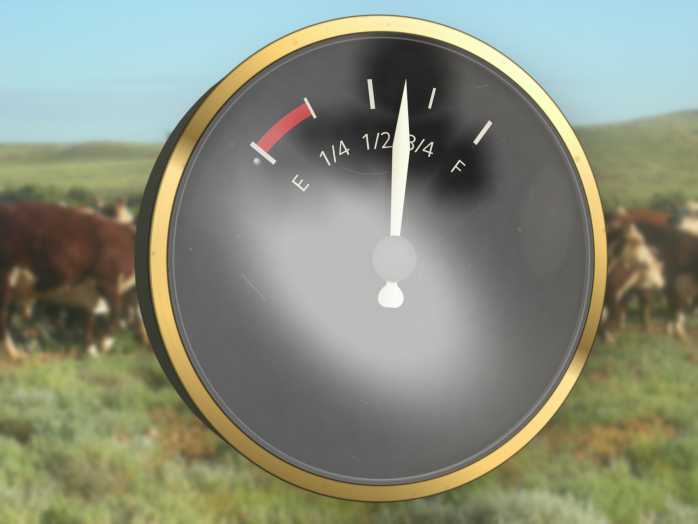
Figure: value=0.625
